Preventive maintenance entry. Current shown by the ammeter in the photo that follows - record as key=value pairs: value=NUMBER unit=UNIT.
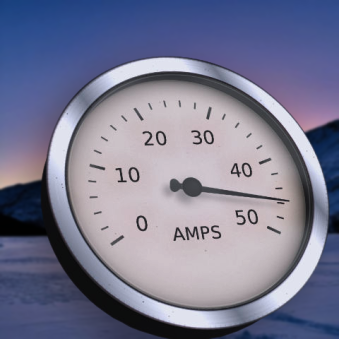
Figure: value=46 unit=A
